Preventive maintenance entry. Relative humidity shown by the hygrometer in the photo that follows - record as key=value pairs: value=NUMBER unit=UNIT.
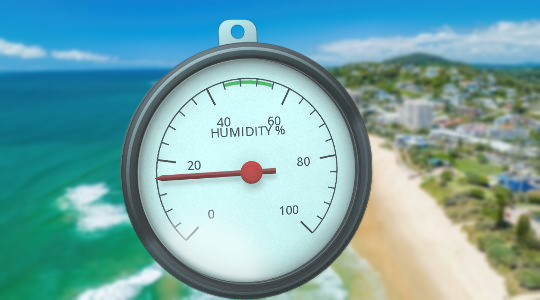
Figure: value=16 unit=%
